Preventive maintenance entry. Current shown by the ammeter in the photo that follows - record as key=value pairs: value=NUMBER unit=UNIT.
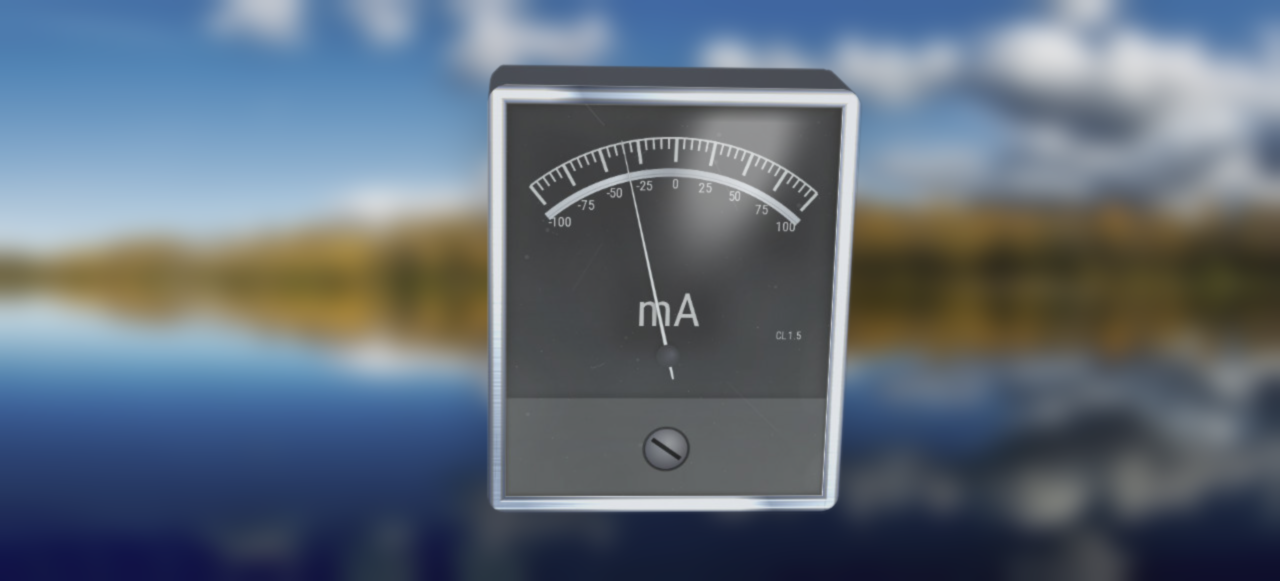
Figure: value=-35 unit=mA
